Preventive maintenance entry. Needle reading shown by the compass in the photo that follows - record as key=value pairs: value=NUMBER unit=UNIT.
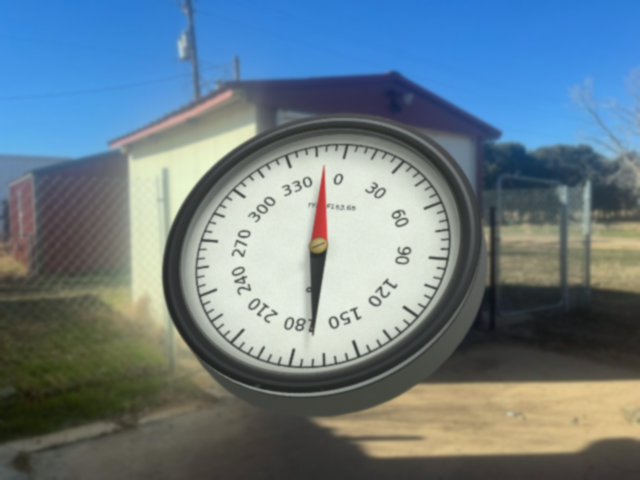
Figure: value=350 unit=°
